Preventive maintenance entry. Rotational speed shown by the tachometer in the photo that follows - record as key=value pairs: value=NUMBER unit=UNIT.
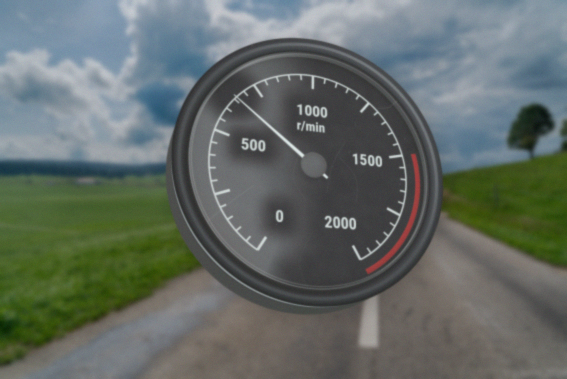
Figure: value=650 unit=rpm
